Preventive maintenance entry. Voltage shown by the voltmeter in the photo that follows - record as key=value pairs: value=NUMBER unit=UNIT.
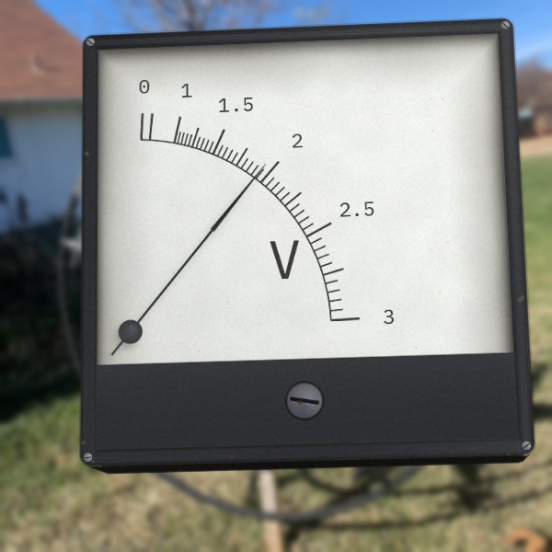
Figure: value=1.95 unit=V
